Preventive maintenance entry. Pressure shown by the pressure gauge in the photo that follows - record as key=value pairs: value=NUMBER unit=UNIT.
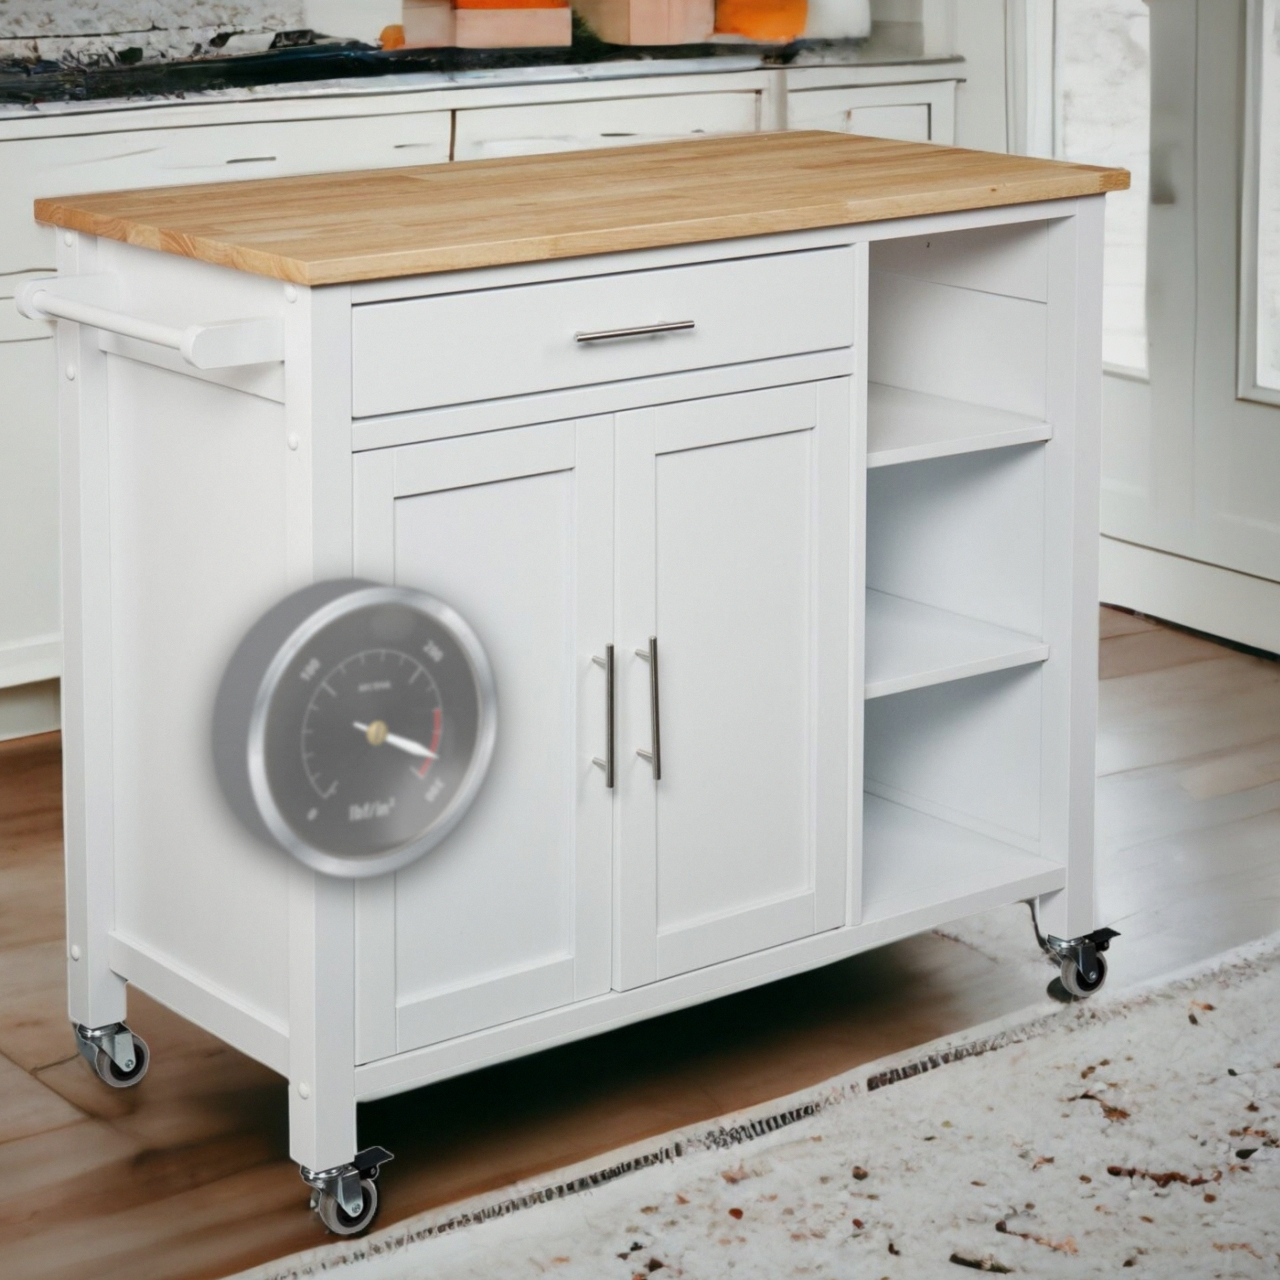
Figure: value=280 unit=psi
